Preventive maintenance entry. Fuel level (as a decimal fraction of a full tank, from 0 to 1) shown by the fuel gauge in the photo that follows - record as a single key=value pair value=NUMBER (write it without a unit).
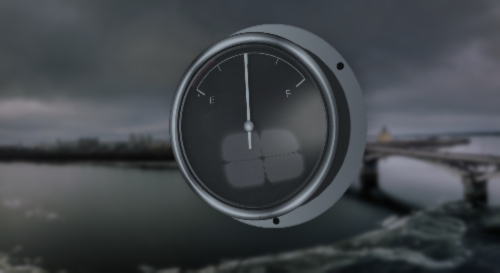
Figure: value=0.5
